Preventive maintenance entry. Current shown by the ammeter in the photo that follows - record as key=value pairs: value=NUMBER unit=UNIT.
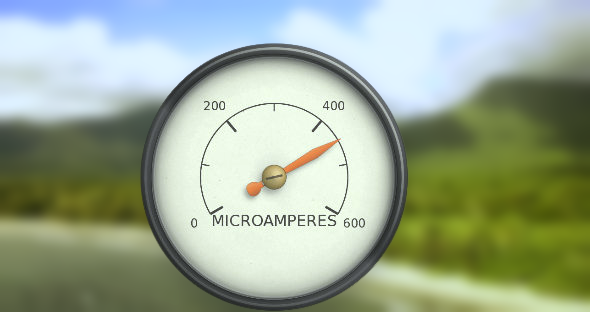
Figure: value=450 unit=µA
